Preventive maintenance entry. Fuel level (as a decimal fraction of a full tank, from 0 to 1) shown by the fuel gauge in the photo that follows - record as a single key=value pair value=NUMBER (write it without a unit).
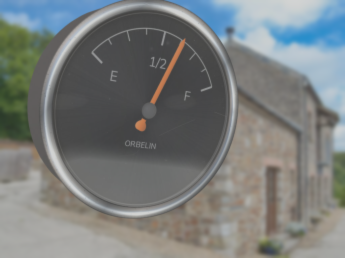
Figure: value=0.625
